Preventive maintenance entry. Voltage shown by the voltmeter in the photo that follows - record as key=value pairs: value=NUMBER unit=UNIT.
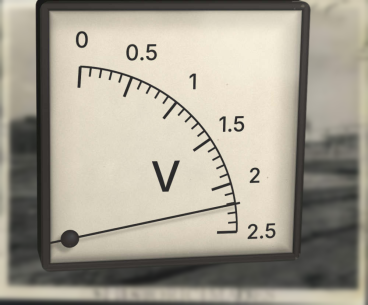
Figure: value=2.2 unit=V
